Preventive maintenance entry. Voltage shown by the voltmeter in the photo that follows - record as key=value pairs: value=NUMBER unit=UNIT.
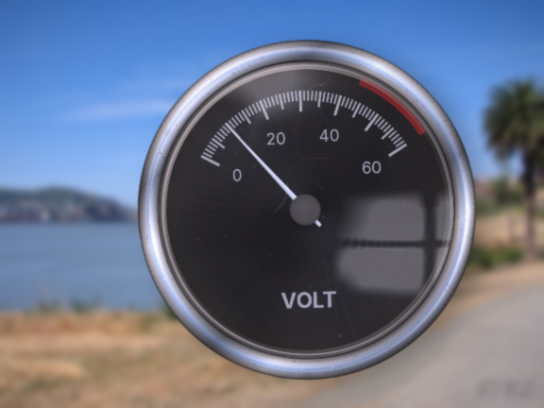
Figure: value=10 unit=V
